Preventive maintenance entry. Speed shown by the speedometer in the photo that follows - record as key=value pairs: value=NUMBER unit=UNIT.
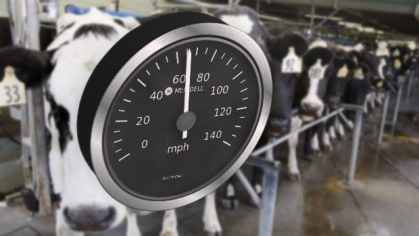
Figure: value=65 unit=mph
